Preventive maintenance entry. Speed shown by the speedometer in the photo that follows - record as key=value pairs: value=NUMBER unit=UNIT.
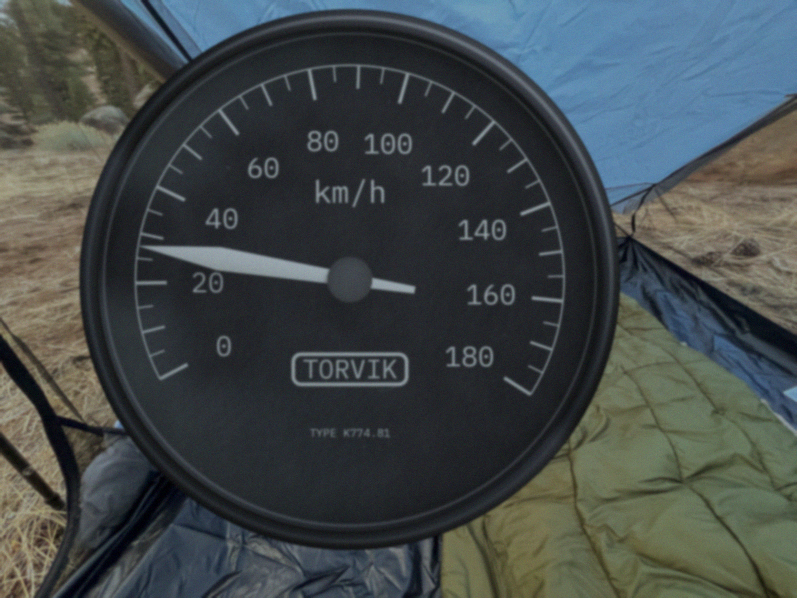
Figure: value=27.5 unit=km/h
